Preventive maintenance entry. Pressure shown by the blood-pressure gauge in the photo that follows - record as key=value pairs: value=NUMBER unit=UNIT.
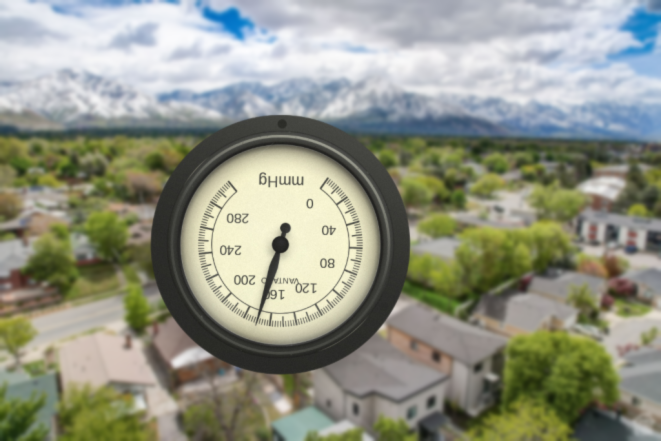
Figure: value=170 unit=mmHg
